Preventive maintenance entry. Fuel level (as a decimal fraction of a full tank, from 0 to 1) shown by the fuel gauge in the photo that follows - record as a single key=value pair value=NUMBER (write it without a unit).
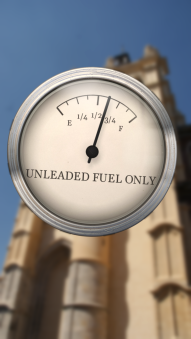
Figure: value=0.625
